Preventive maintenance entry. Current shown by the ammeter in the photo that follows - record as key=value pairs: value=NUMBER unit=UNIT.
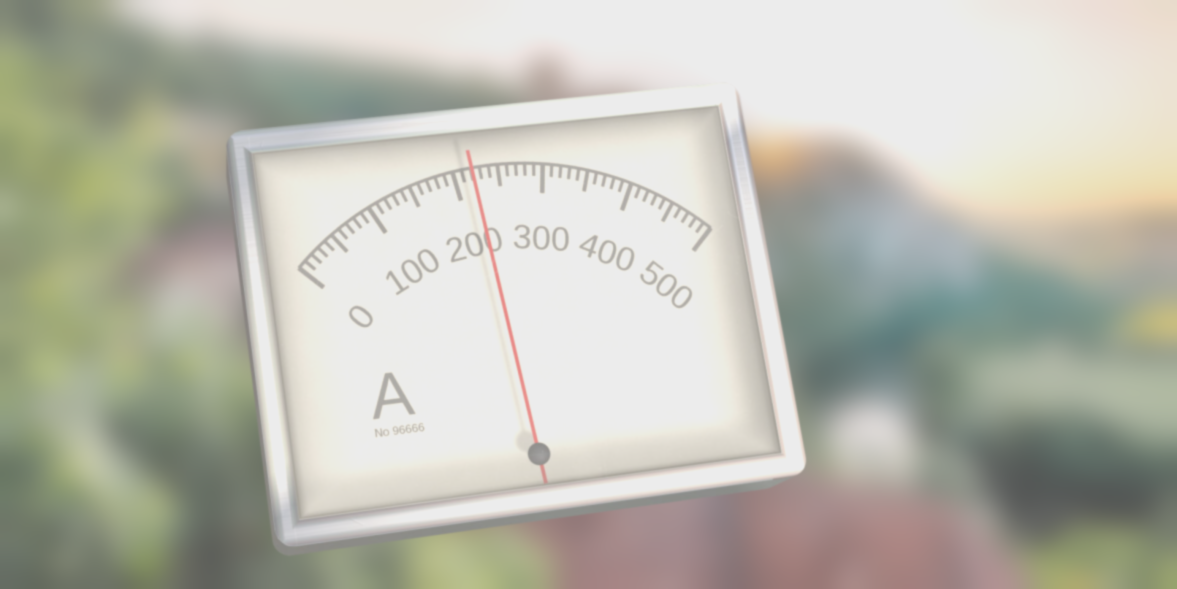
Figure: value=220 unit=A
